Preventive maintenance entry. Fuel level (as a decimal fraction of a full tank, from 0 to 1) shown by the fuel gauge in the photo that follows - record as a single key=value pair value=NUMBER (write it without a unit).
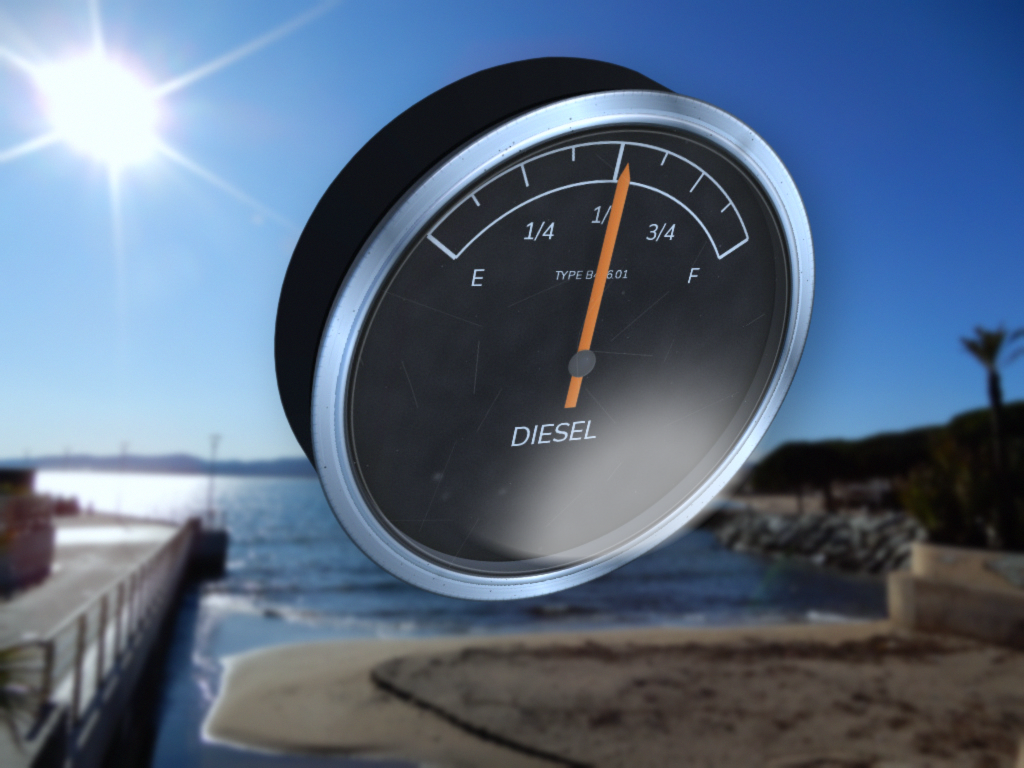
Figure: value=0.5
